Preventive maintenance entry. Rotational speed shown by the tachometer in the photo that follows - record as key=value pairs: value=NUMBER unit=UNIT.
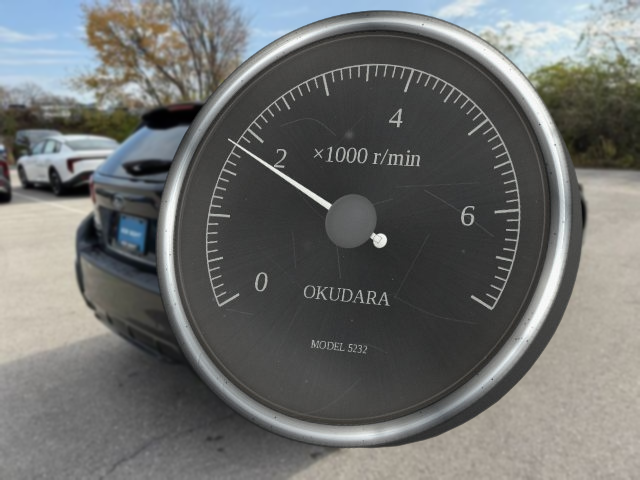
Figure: value=1800 unit=rpm
